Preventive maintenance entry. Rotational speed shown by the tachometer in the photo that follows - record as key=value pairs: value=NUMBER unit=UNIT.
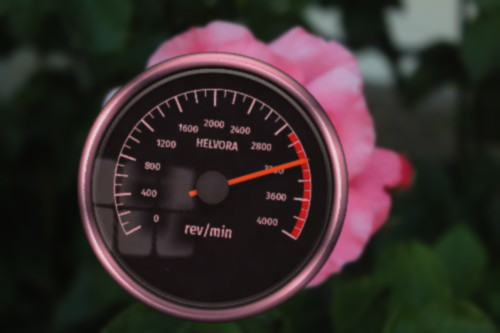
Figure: value=3200 unit=rpm
